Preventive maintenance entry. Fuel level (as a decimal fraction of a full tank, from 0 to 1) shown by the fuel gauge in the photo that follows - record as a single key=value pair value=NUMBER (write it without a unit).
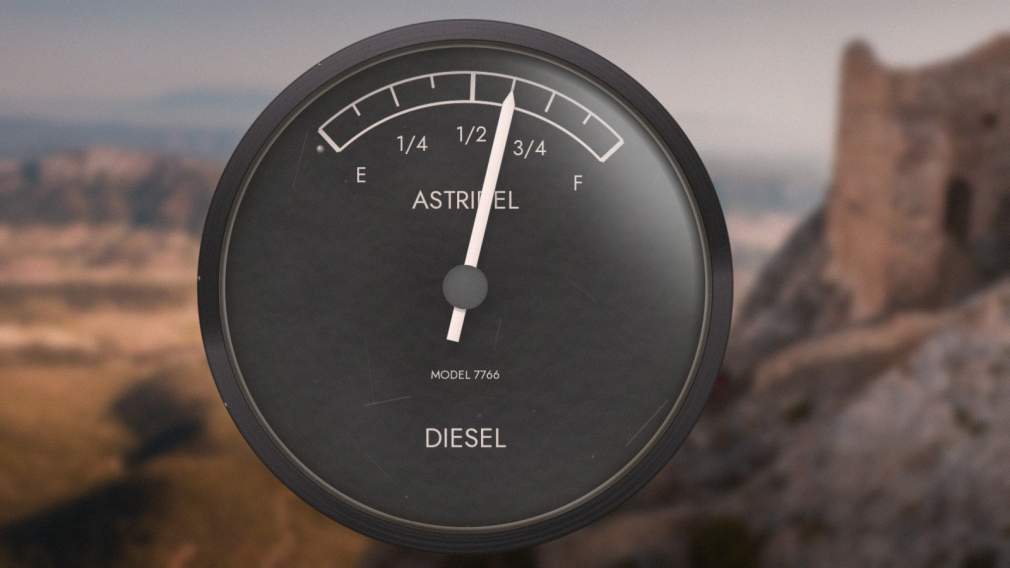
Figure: value=0.625
